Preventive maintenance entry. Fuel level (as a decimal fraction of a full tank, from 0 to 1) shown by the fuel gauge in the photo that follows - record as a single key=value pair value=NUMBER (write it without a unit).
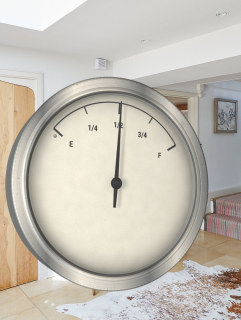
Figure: value=0.5
